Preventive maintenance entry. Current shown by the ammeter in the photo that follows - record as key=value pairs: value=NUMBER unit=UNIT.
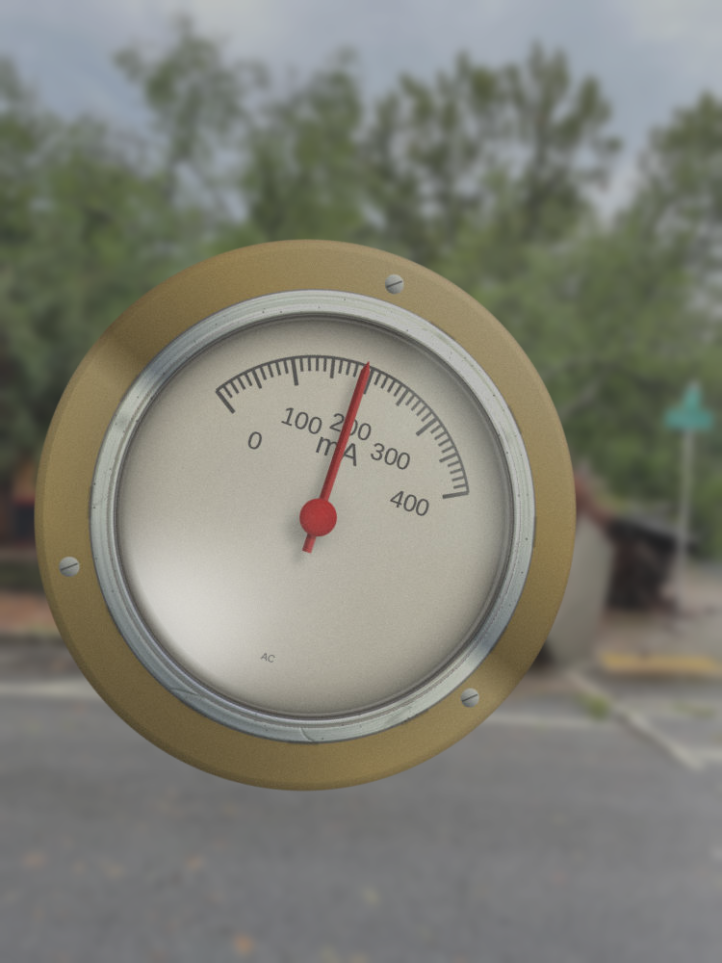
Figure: value=190 unit=mA
